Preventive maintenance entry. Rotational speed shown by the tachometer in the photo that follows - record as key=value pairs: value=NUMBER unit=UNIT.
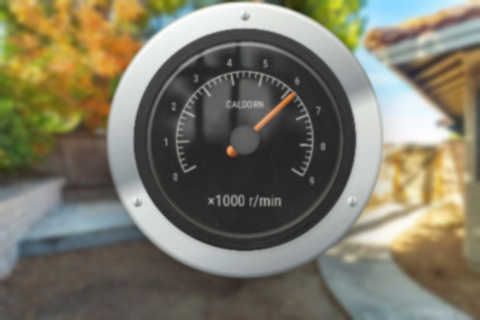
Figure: value=6200 unit=rpm
